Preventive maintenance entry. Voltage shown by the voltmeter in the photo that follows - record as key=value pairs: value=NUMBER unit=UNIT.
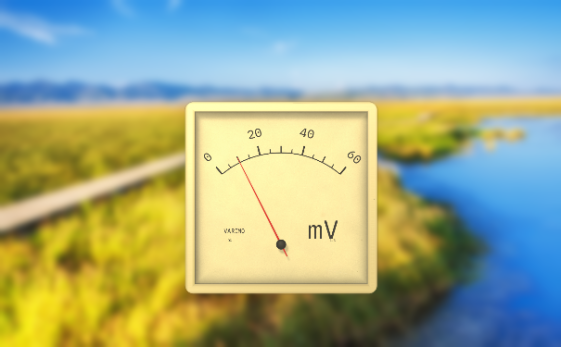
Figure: value=10 unit=mV
